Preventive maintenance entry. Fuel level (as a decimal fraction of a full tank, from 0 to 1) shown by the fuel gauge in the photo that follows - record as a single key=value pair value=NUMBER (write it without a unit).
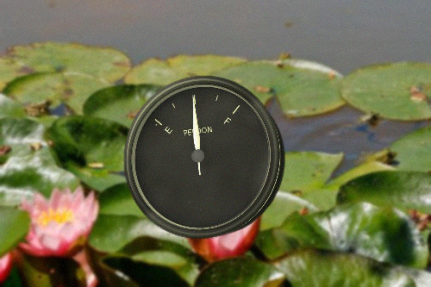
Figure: value=0.5
